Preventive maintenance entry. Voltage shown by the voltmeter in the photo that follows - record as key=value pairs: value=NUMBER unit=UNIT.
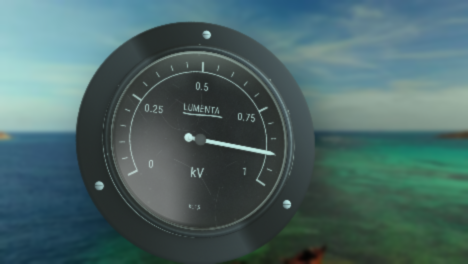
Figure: value=0.9 unit=kV
